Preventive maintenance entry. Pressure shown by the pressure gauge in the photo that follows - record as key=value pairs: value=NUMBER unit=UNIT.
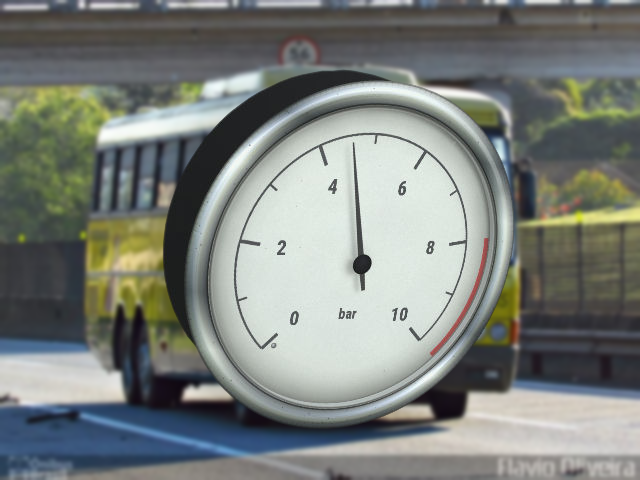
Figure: value=4.5 unit=bar
